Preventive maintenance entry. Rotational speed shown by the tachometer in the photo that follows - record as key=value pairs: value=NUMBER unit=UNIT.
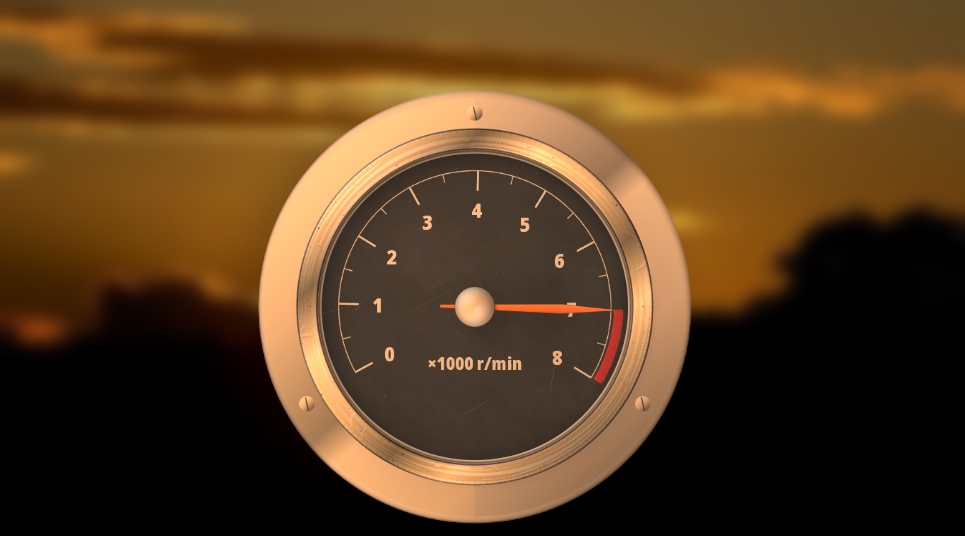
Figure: value=7000 unit=rpm
